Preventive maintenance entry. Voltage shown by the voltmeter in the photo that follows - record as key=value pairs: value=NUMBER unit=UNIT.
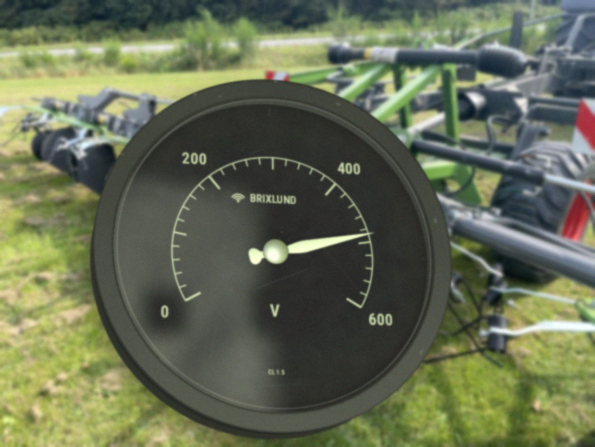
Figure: value=490 unit=V
